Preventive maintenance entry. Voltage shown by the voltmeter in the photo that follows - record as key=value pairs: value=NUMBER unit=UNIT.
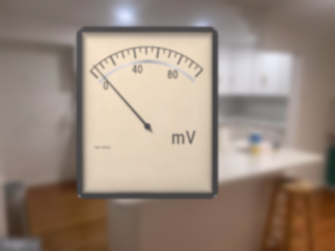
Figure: value=5 unit=mV
